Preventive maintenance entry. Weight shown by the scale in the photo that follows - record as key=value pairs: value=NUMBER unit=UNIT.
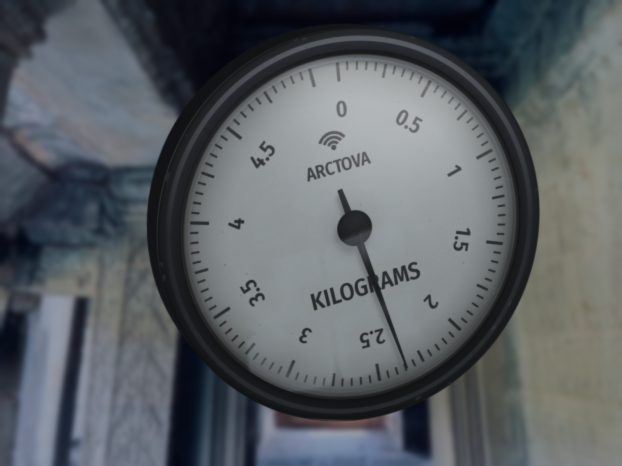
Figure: value=2.35 unit=kg
